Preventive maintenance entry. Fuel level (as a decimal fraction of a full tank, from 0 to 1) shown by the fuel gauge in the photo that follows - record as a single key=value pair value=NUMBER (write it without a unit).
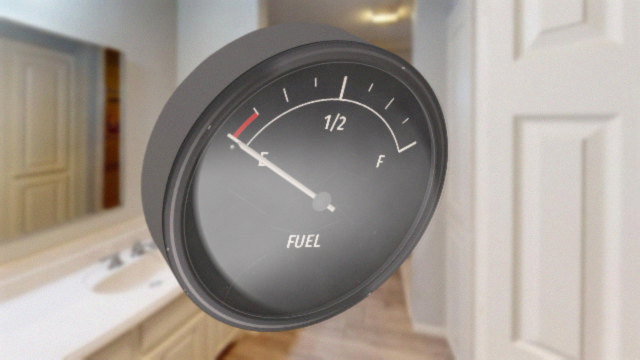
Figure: value=0
